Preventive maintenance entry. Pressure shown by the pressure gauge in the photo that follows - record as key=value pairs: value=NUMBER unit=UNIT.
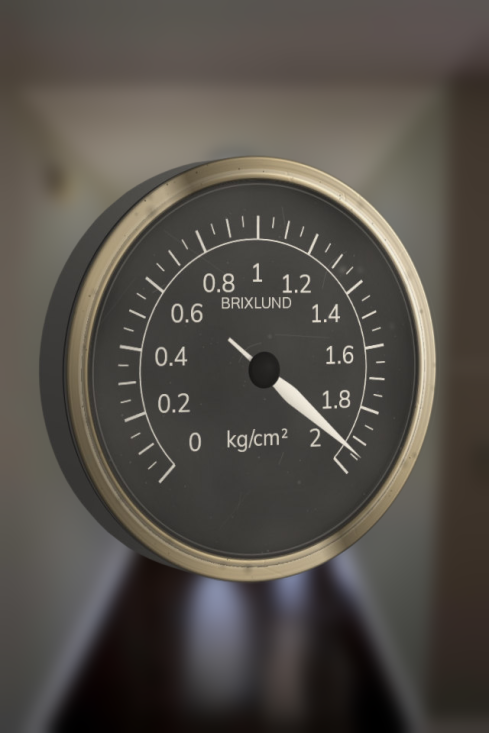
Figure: value=1.95 unit=kg/cm²
